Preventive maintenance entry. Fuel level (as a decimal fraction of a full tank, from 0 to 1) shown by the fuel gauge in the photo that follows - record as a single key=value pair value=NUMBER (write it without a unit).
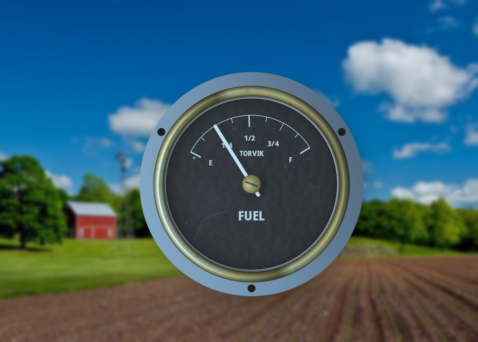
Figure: value=0.25
